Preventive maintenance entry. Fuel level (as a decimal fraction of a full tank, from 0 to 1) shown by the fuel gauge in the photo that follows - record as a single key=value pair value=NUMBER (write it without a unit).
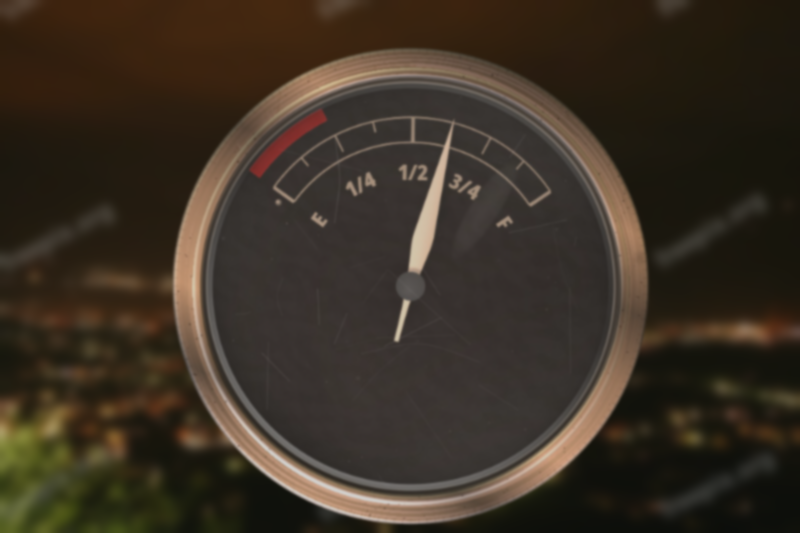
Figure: value=0.625
